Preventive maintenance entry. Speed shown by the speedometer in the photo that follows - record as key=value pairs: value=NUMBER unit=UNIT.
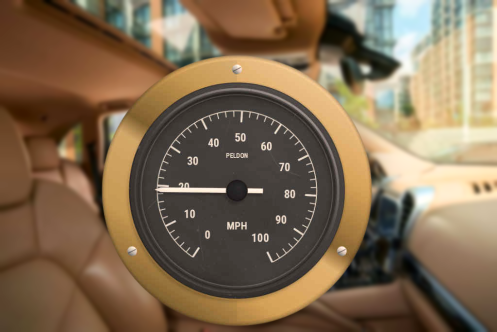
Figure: value=19 unit=mph
